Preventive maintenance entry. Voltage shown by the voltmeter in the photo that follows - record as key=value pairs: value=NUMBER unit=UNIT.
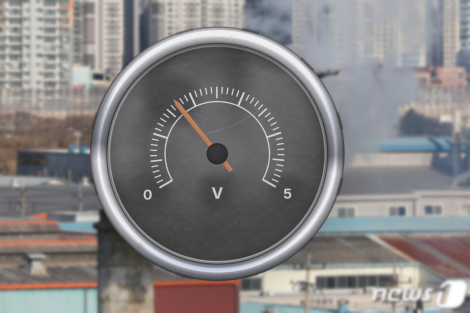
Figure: value=1.7 unit=V
